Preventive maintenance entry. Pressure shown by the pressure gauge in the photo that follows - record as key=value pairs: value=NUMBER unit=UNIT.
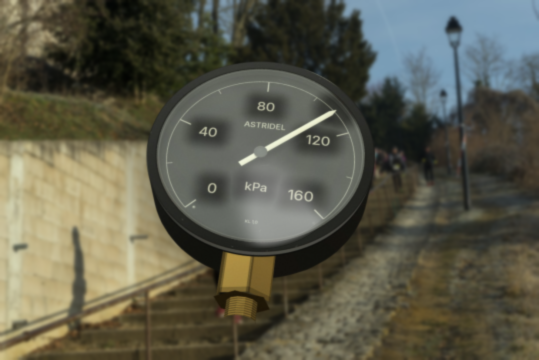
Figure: value=110 unit=kPa
